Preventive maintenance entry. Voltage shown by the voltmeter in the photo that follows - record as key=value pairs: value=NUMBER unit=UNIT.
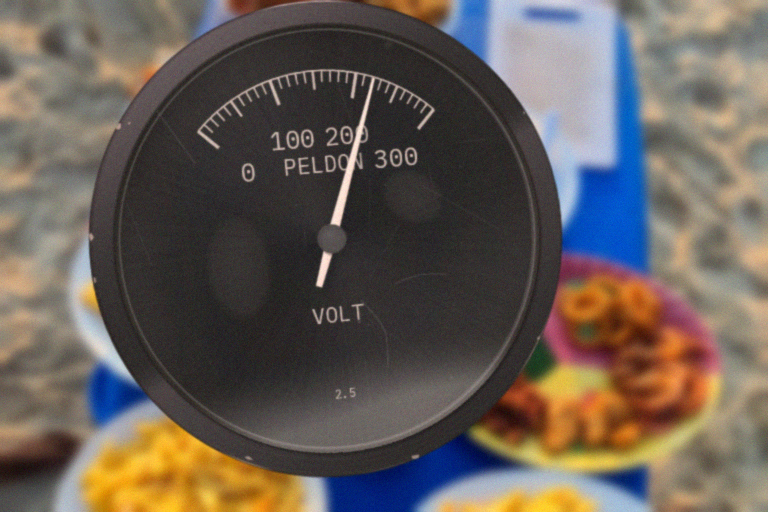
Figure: value=220 unit=V
